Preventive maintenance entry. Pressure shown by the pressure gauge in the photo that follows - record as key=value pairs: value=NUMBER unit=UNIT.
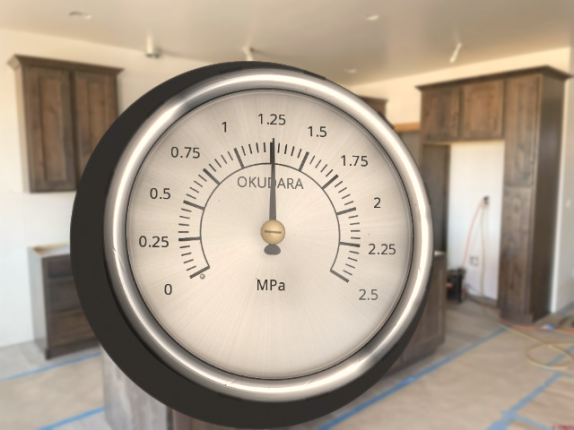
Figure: value=1.25 unit=MPa
